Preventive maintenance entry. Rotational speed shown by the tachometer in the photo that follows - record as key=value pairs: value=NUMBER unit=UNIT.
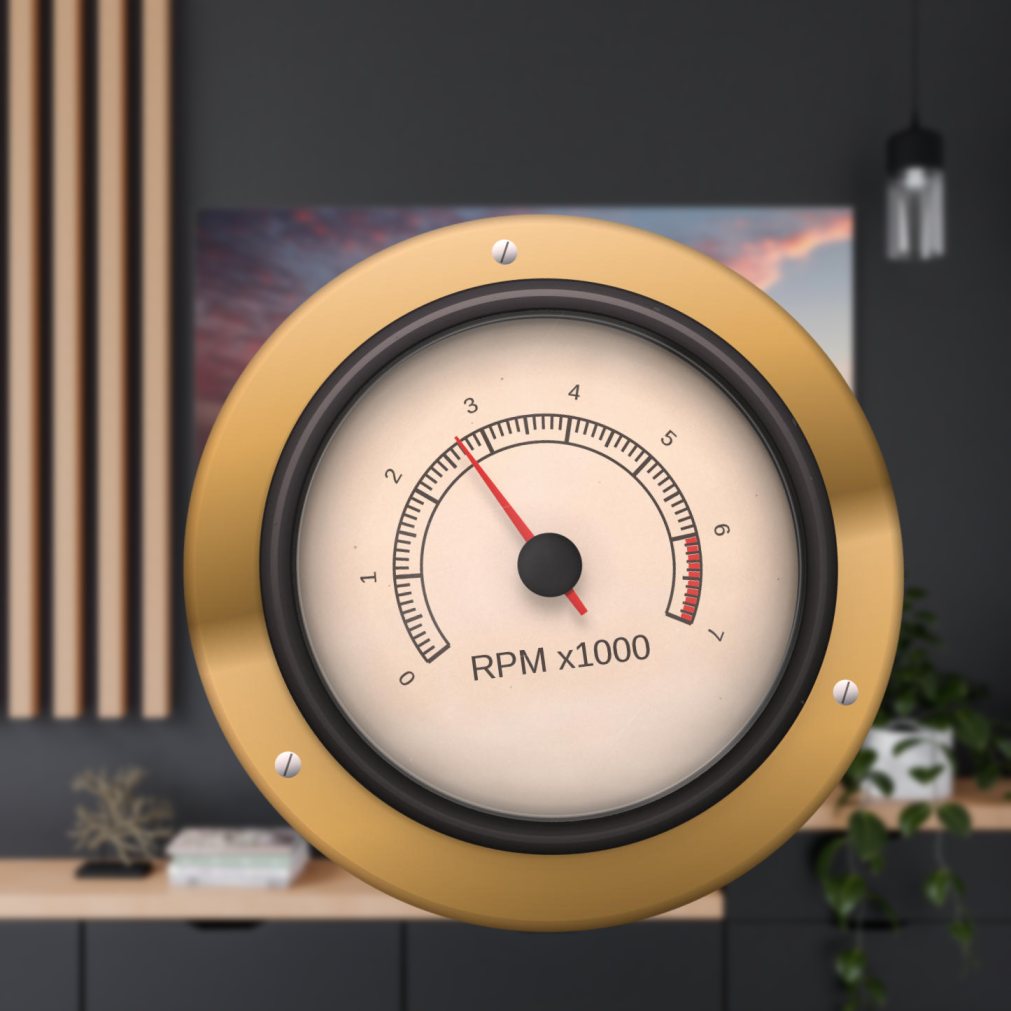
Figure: value=2700 unit=rpm
